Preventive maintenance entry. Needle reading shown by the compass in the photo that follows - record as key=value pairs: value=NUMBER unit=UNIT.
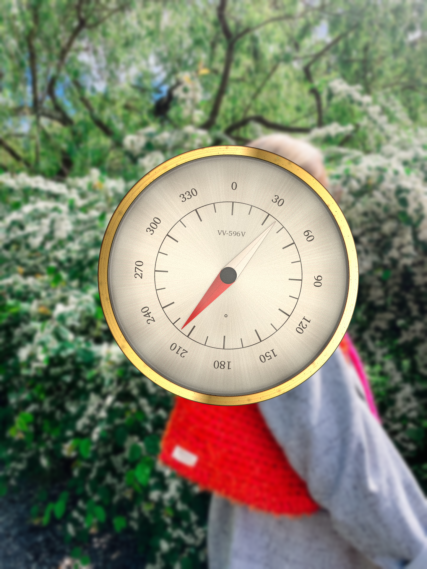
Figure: value=217.5 unit=°
